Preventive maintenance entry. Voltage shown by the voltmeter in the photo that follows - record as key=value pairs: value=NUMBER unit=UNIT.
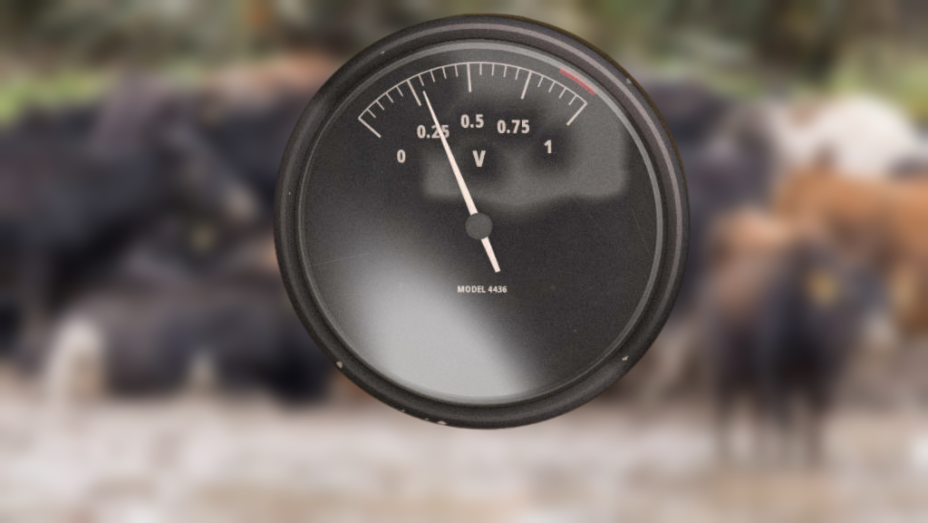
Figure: value=0.3 unit=V
